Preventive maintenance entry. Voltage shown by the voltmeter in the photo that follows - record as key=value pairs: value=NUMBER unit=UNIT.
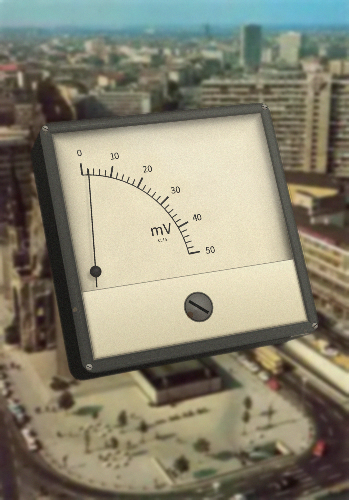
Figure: value=2 unit=mV
